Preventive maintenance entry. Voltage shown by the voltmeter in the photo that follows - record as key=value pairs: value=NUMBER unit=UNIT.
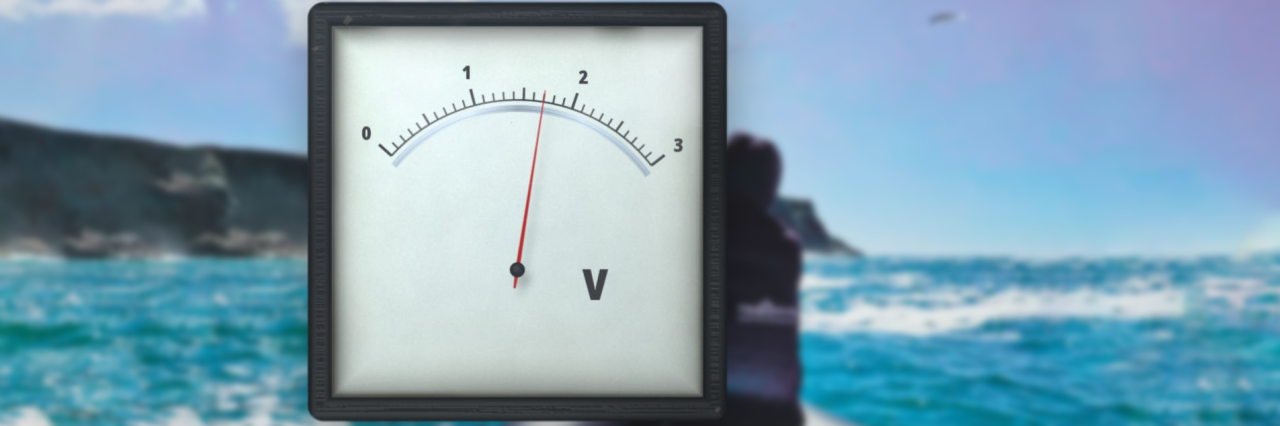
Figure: value=1.7 unit=V
